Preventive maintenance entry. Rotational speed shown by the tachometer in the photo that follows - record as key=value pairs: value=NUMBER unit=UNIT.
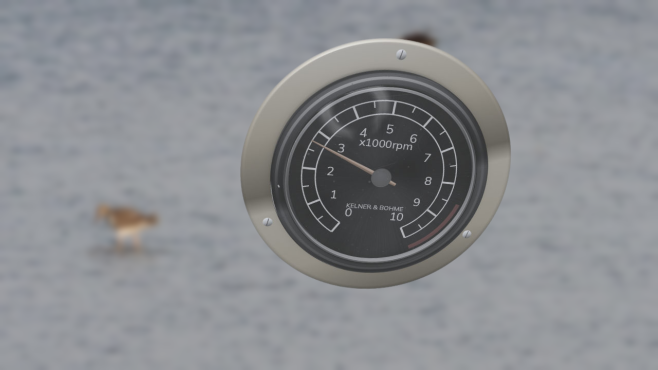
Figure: value=2750 unit=rpm
